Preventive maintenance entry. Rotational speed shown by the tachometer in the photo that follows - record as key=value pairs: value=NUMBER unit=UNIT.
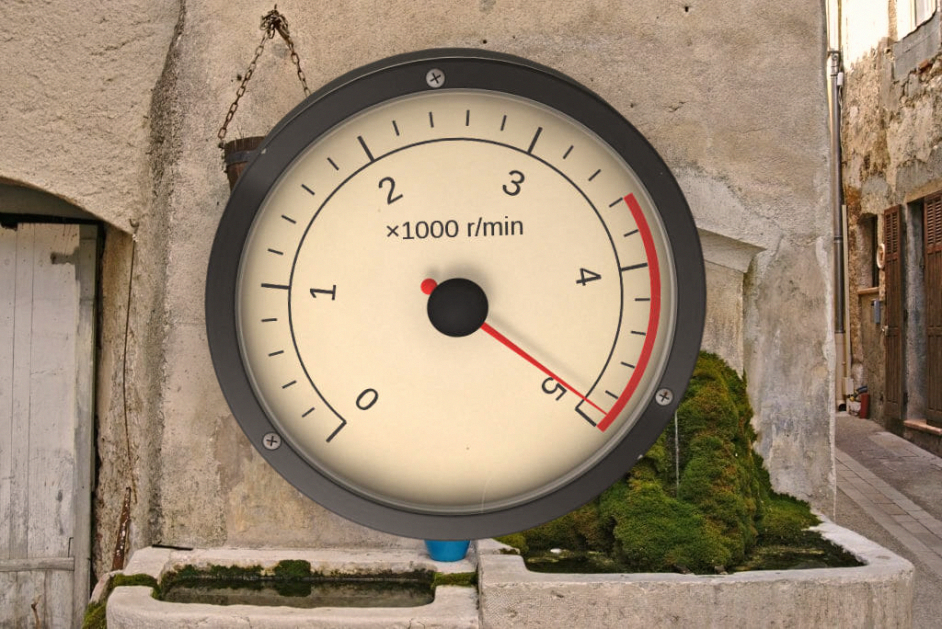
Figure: value=4900 unit=rpm
